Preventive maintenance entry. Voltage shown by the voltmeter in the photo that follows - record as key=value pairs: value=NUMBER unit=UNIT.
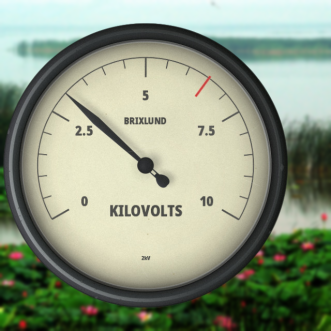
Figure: value=3 unit=kV
